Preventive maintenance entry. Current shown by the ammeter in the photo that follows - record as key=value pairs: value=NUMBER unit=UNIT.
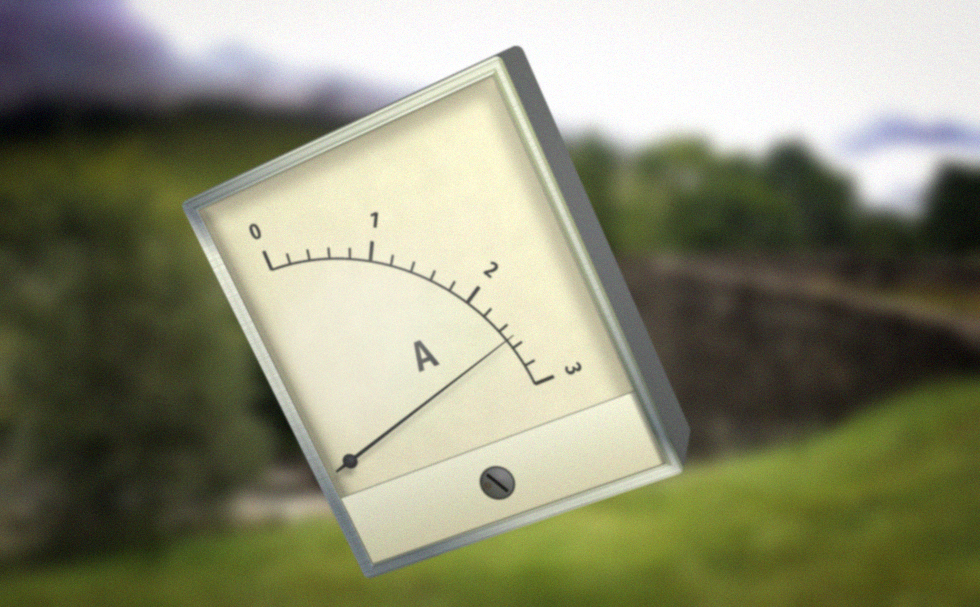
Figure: value=2.5 unit=A
